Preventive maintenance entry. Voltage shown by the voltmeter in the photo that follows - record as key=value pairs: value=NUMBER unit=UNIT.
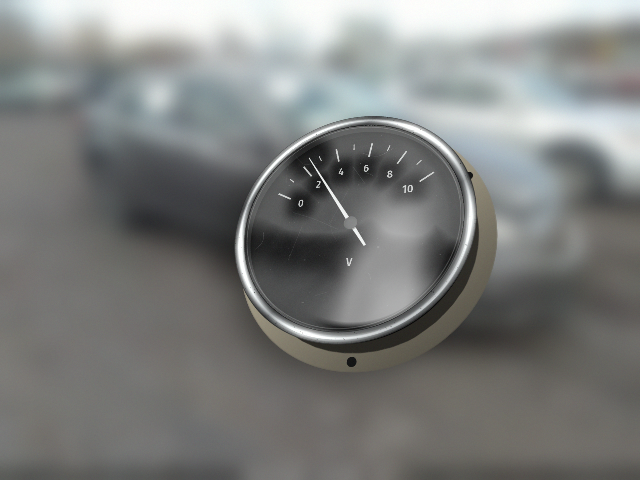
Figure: value=2.5 unit=V
